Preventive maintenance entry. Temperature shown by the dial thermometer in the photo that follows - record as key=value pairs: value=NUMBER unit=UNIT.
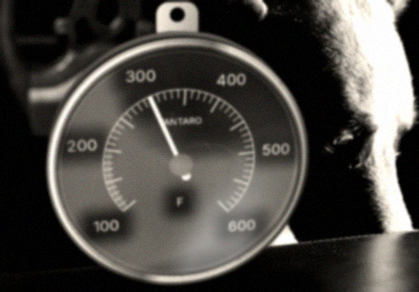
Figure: value=300 unit=°F
